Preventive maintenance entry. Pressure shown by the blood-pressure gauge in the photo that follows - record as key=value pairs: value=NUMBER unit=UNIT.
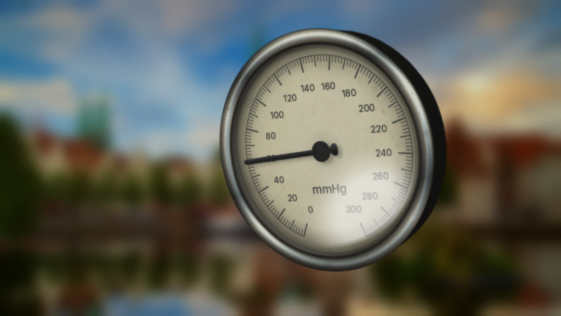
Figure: value=60 unit=mmHg
